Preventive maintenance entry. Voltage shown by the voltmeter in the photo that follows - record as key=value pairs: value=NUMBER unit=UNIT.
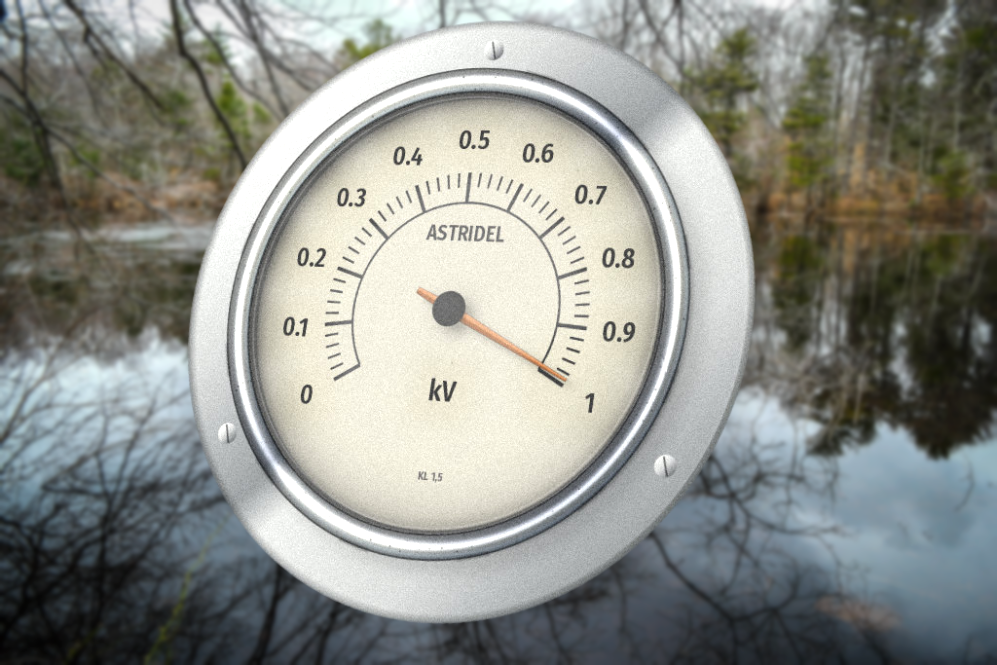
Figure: value=0.99 unit=kV
